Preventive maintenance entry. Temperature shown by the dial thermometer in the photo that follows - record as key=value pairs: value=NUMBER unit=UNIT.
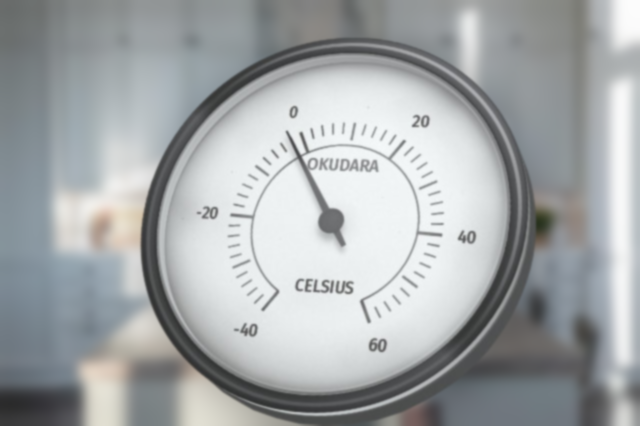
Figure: value=-2 unit=°C
